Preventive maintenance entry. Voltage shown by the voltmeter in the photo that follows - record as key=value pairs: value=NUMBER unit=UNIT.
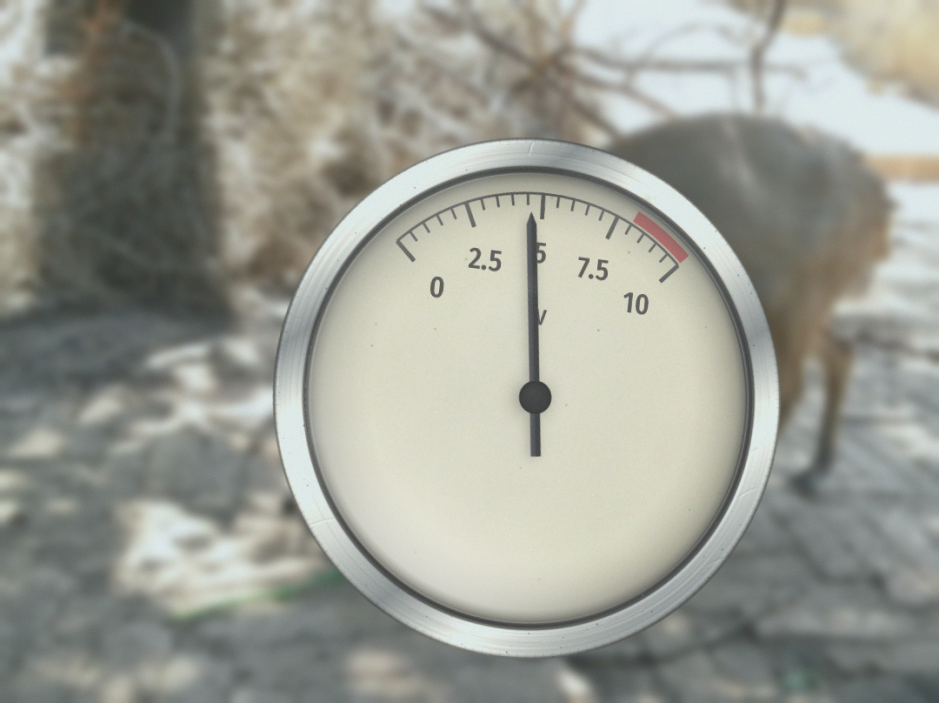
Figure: value=4.5 unit=V
